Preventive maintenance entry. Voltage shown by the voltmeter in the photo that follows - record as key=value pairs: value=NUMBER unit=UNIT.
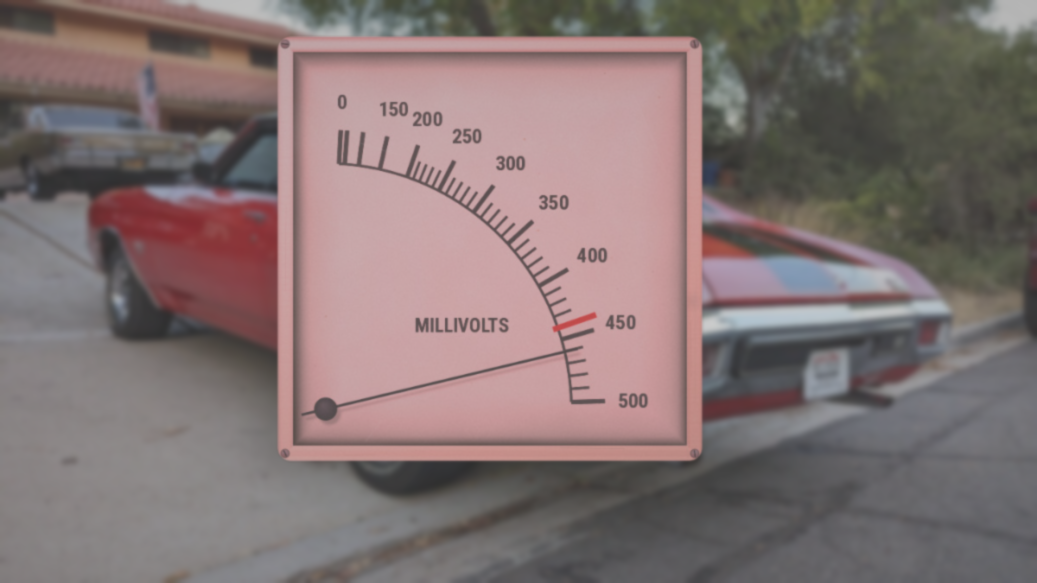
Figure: value=460 unit=mV
